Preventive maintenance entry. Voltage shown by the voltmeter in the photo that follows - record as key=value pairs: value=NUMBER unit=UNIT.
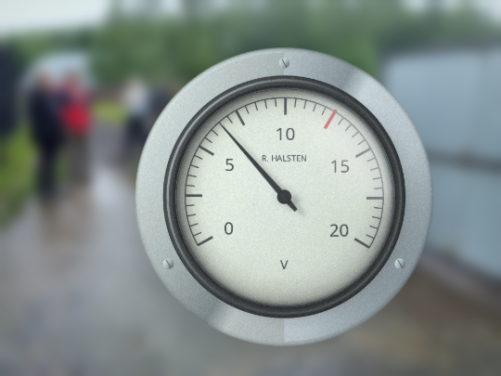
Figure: value=6.5 unit=V
